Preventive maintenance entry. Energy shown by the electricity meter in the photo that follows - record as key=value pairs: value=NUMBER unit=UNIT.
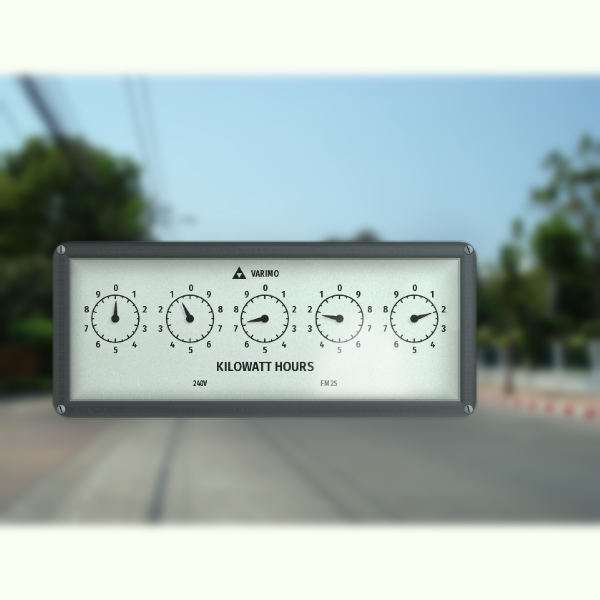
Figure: value=722 unit=kWh
